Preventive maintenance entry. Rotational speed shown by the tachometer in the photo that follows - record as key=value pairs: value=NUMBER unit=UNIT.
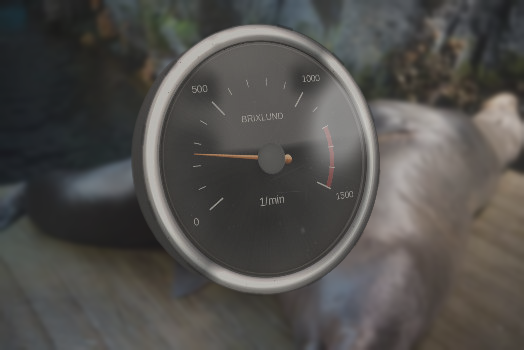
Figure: value=250 unit=rpm
